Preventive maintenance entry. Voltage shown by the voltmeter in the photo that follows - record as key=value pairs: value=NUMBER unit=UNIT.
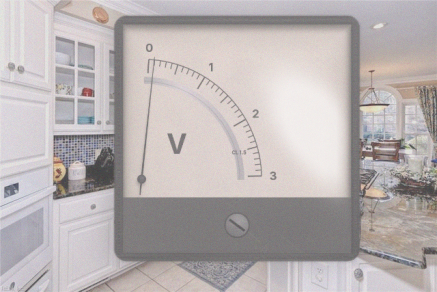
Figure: value=0.1 unit=V
